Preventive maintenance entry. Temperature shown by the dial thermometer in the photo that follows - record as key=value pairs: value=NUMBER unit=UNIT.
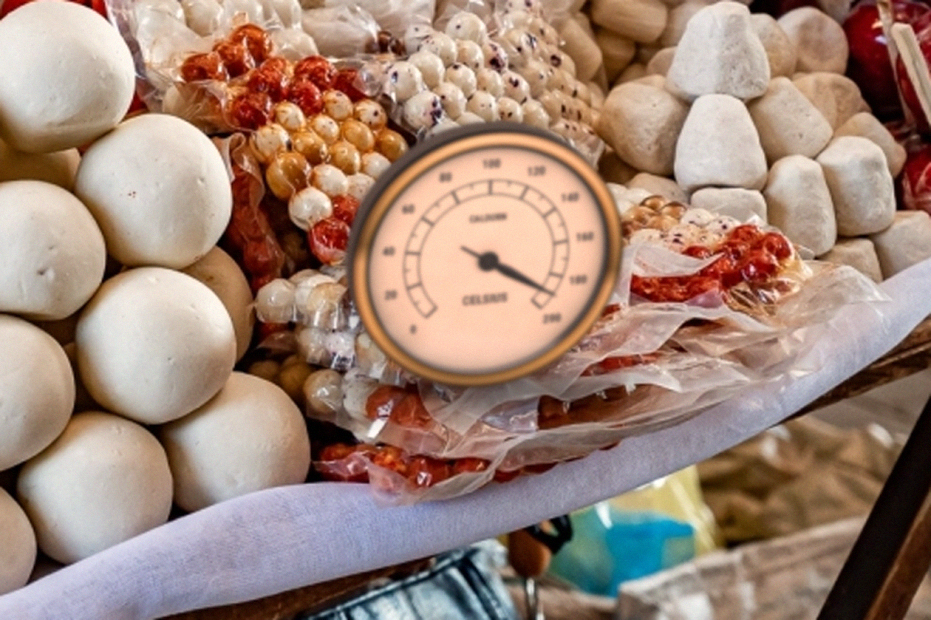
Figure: value=190 unit=°C
